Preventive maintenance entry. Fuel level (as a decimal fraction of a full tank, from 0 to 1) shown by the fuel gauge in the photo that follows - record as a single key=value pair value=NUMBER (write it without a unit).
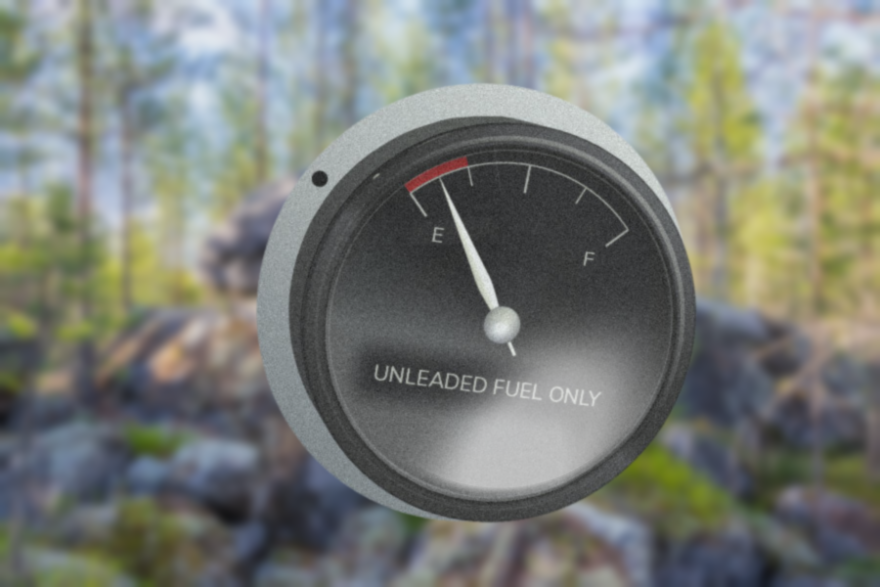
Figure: value=0.125
